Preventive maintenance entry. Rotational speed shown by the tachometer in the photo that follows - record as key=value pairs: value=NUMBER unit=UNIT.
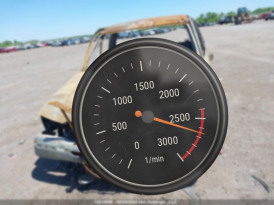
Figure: value=2650 unit=rpm
